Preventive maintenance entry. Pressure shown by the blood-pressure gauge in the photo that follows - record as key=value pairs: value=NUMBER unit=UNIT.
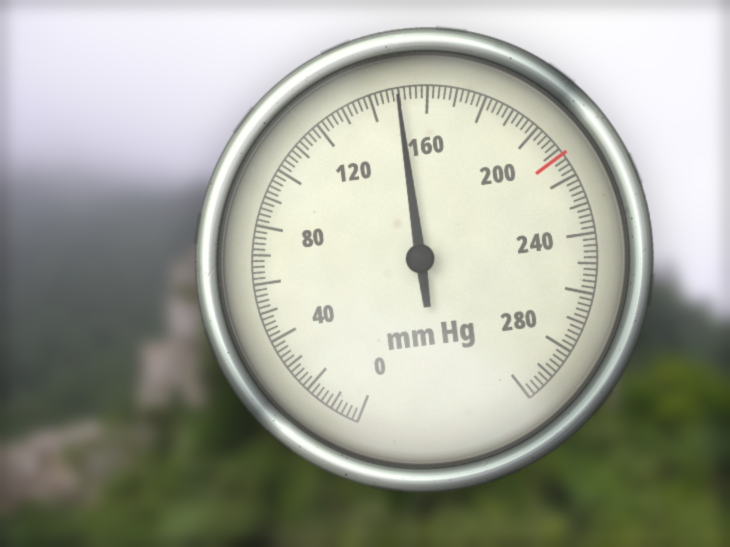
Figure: value=150 unit=mmHg
